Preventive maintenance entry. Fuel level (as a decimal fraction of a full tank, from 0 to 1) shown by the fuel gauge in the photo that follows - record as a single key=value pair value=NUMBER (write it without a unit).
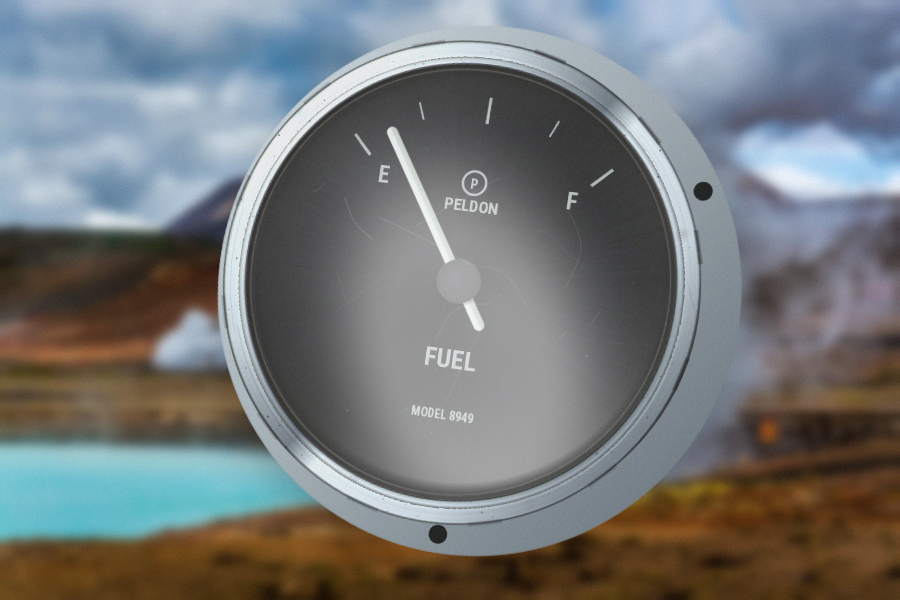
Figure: value=0.125
